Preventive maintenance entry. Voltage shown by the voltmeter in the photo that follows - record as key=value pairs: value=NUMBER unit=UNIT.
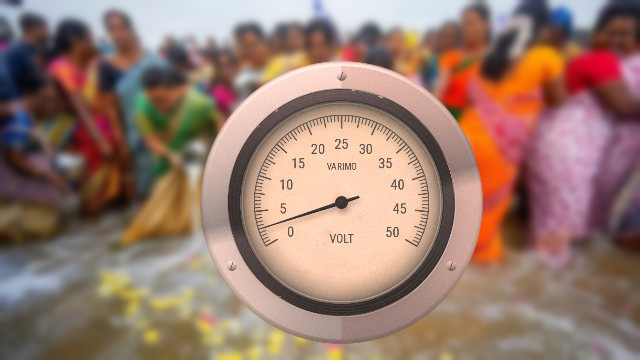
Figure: value=2.5 unit=V
